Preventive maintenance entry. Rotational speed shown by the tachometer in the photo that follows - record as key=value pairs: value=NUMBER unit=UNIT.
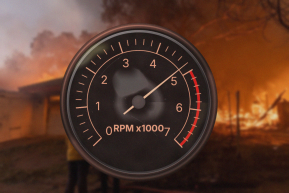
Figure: value=4800 unit=rpm
